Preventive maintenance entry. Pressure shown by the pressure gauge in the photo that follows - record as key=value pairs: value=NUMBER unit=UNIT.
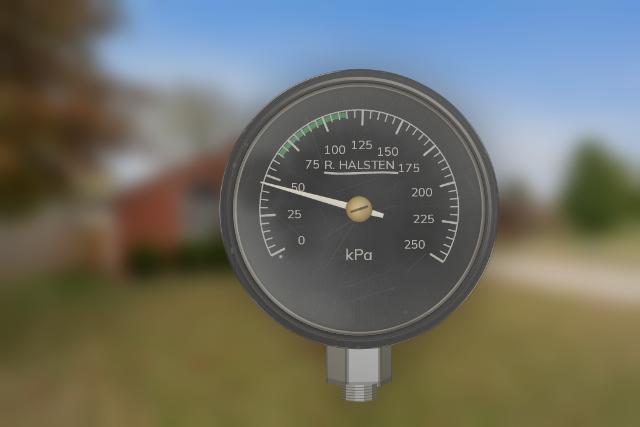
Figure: value=45 unit=kPa
